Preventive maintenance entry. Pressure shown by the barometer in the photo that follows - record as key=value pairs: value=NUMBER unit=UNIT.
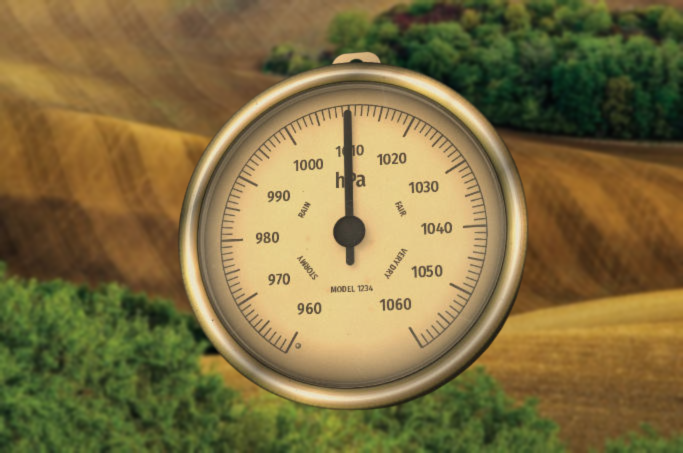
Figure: value=1010 unit=hPa
